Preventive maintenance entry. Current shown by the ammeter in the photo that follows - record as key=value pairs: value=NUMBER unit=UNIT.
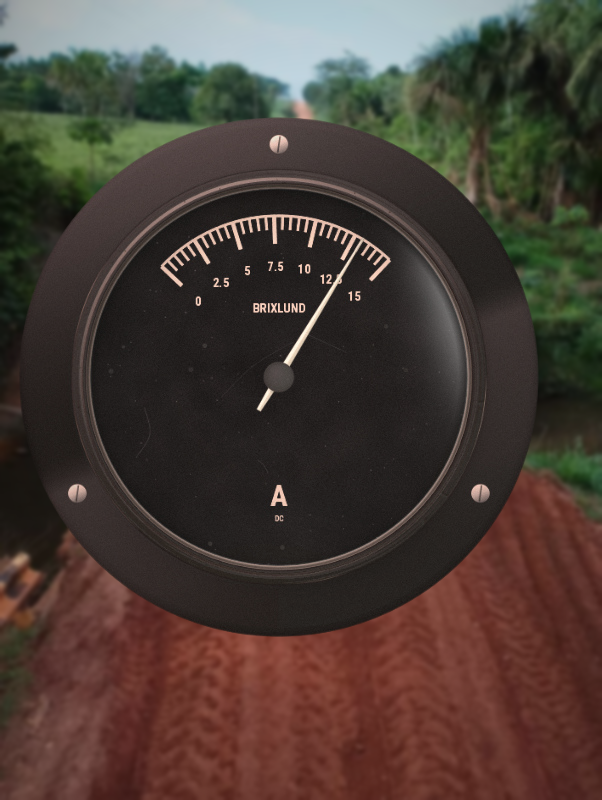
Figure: value=13 unit=A
